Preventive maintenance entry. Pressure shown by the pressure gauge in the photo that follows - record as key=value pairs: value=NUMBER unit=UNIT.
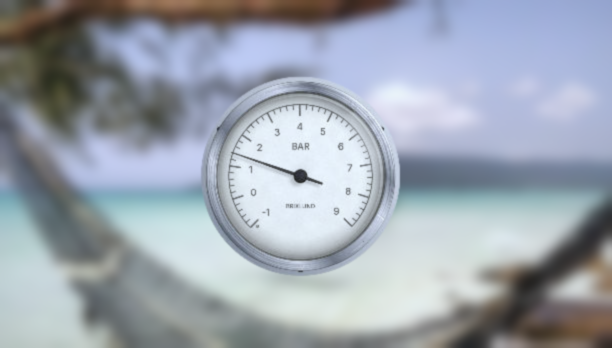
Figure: value=1.4 unit=bar
